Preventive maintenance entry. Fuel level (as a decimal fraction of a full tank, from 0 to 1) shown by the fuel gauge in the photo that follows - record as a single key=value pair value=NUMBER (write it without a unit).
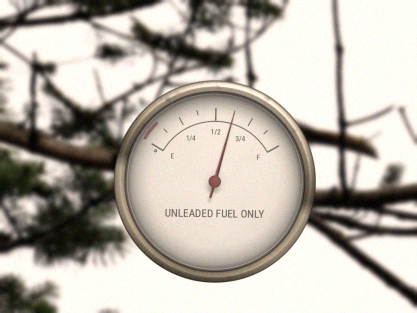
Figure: value=0.625
